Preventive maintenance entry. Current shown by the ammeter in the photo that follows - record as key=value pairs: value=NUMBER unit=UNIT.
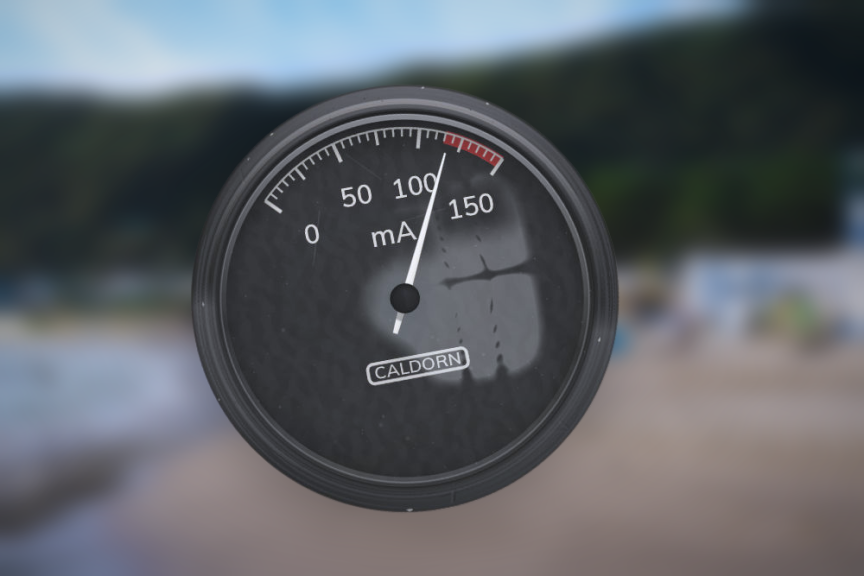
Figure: value=117.5 unit=mA
